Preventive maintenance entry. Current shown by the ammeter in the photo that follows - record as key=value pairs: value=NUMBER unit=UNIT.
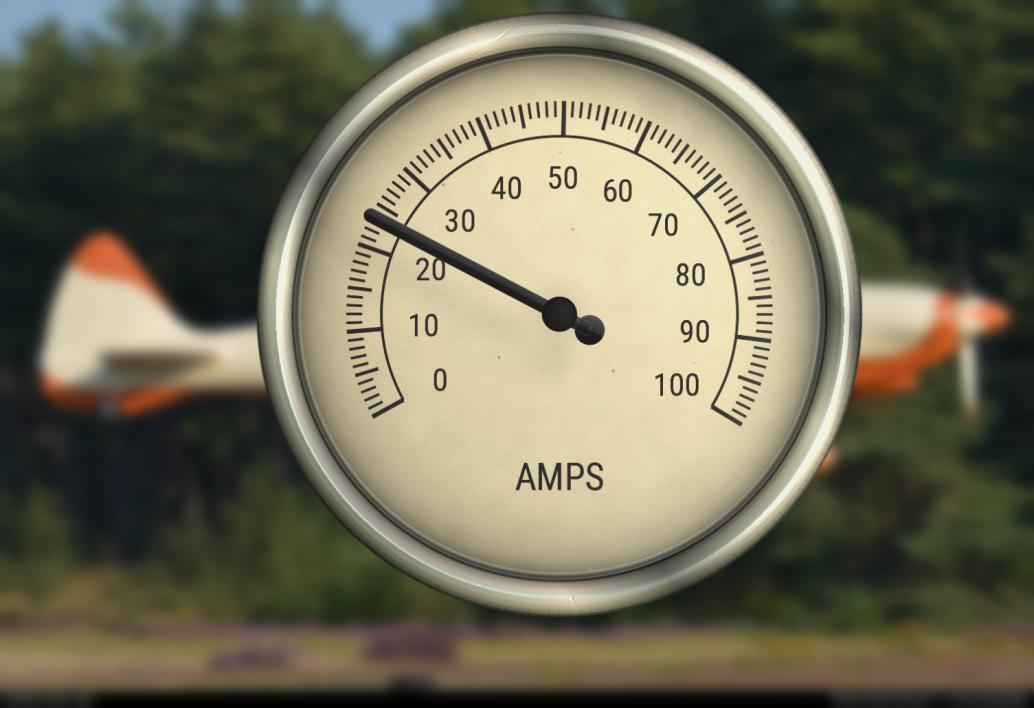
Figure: value=23.5 unit=A
